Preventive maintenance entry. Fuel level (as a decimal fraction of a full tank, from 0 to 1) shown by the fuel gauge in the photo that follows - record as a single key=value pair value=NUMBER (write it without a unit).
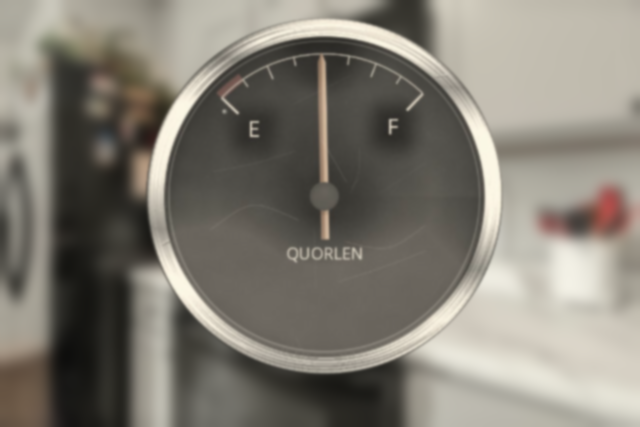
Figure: value=0.5
